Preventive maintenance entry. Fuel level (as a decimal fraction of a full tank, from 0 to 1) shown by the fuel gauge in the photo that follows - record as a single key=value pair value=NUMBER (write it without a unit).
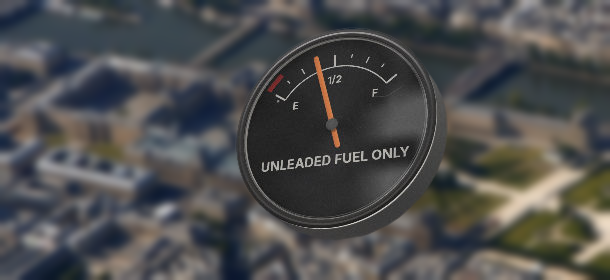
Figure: value=0.375
